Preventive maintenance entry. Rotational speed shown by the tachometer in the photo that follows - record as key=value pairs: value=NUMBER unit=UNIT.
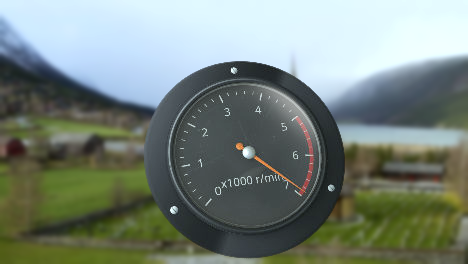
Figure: value=6900 unit=rpm
